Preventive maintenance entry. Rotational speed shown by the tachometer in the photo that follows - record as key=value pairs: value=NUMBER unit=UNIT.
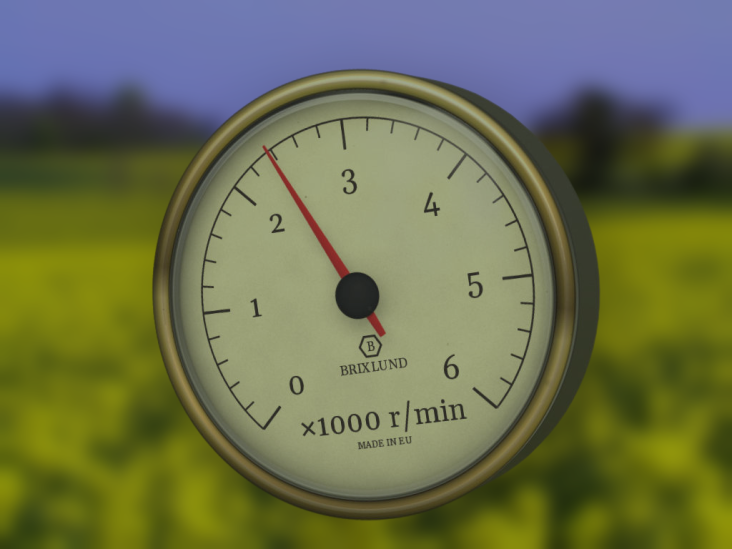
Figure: value=2400 unit=rpm
